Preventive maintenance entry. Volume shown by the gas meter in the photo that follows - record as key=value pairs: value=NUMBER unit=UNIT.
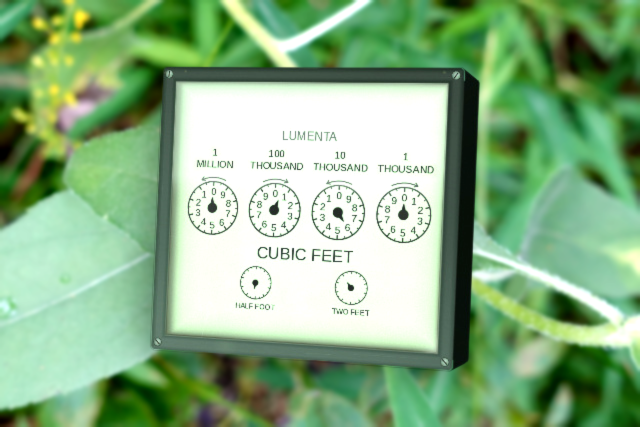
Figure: value=6000 unit=ft³
